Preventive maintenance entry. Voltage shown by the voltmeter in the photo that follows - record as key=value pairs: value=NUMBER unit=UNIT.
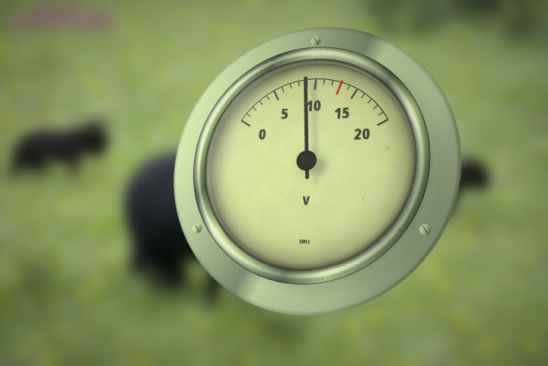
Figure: value=9 unit=V
